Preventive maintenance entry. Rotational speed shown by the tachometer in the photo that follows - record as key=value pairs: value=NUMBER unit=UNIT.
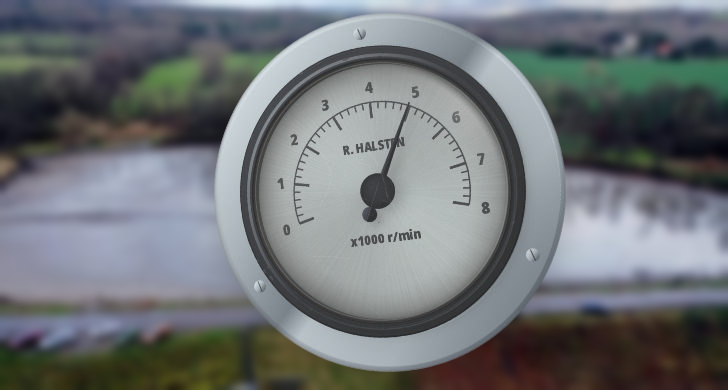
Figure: value=5000 unit=rpm
